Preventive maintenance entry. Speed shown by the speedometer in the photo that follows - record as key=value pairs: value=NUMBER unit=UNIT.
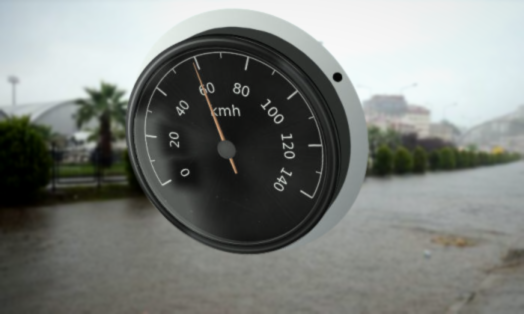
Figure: value=60 unit=km/h
